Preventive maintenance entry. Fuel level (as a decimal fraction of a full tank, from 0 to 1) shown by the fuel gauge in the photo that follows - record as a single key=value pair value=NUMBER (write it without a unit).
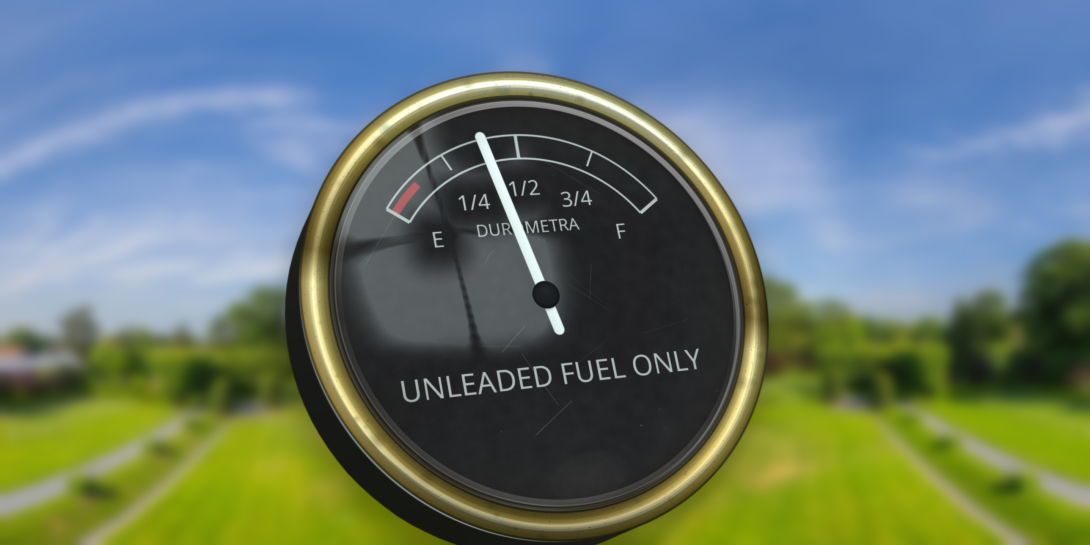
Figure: value=0.375
